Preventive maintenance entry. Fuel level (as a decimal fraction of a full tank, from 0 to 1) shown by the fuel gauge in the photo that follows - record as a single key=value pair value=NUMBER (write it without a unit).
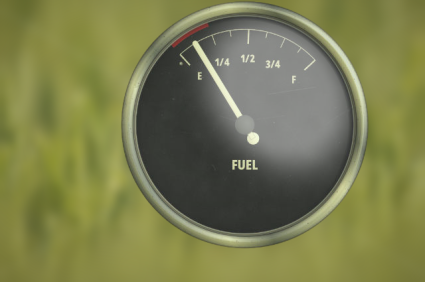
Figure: value=0.125
